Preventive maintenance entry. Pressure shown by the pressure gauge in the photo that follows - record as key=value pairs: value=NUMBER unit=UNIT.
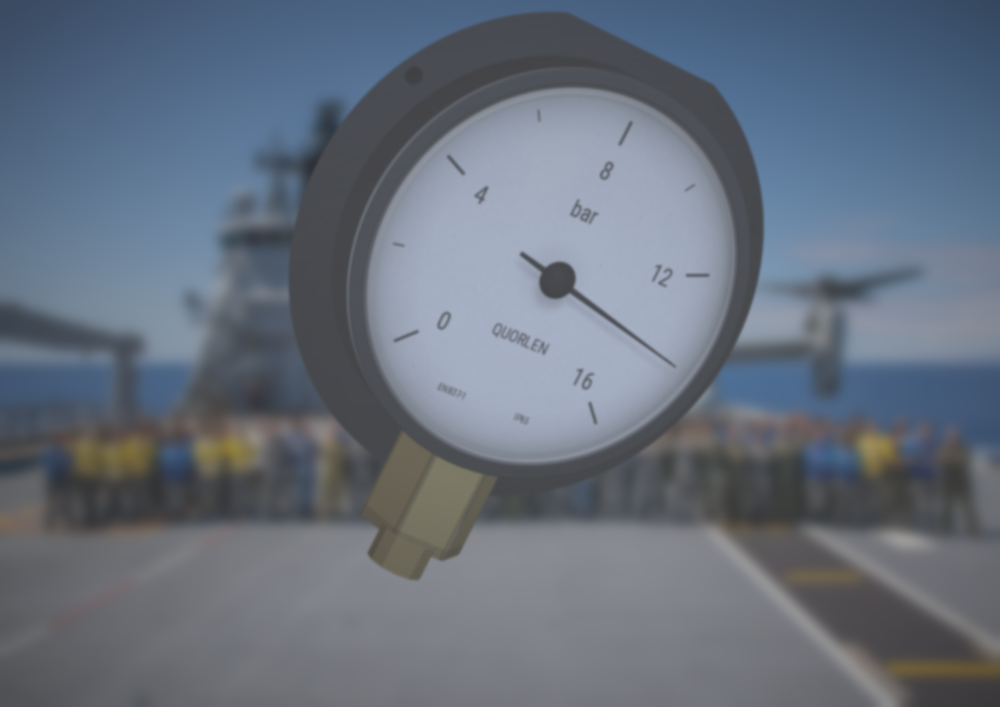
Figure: value=14 unit=bar
